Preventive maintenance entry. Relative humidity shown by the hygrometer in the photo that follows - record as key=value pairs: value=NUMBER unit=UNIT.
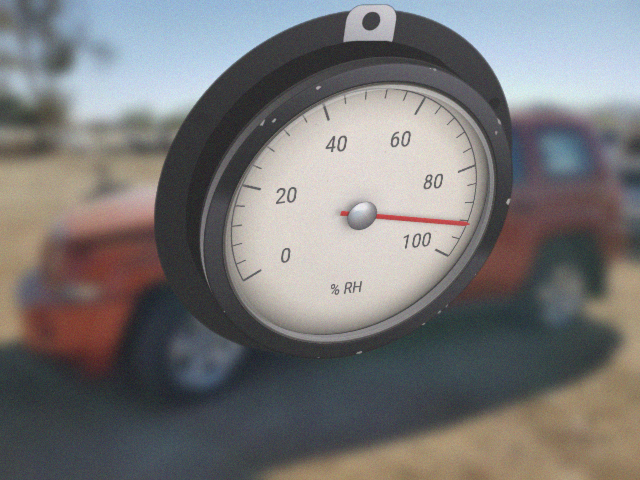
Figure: value=92 unit=%
